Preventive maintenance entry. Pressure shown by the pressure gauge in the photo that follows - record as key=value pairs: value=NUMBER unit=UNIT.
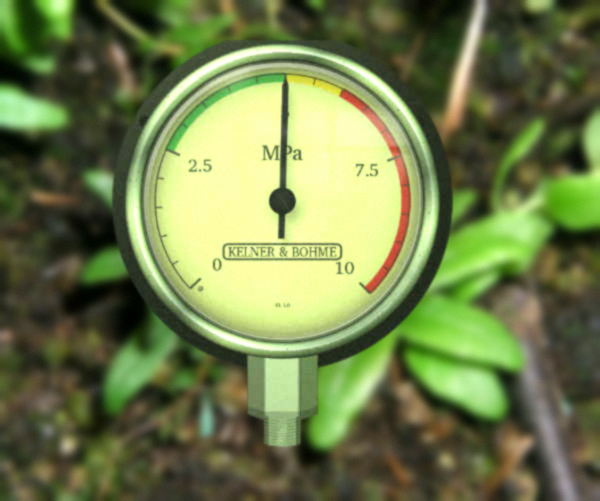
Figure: value=5 unit=MPa
